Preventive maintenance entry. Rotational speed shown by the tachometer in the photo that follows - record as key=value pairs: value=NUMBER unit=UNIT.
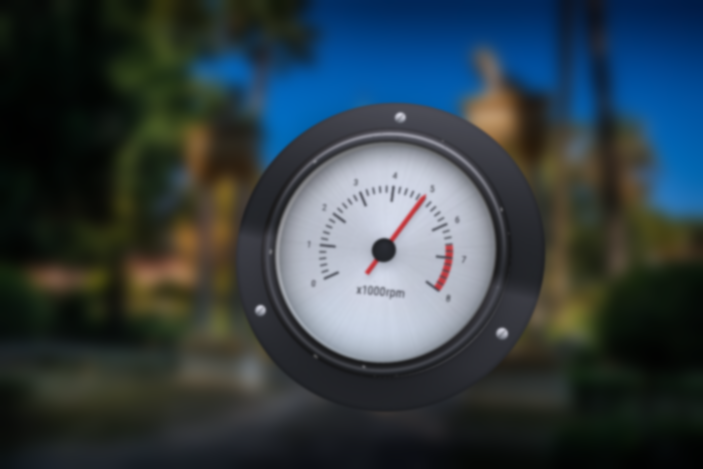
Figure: value=5000 unit=rpm
